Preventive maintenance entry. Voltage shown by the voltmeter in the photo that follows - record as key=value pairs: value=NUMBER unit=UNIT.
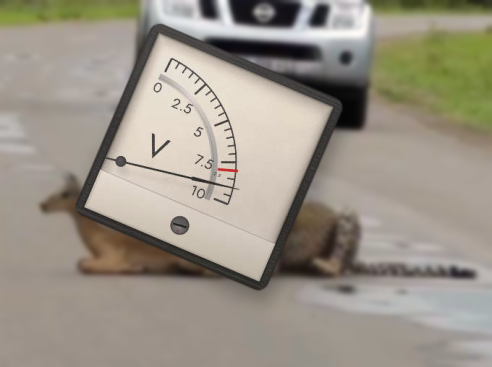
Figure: value=9 unit=V
